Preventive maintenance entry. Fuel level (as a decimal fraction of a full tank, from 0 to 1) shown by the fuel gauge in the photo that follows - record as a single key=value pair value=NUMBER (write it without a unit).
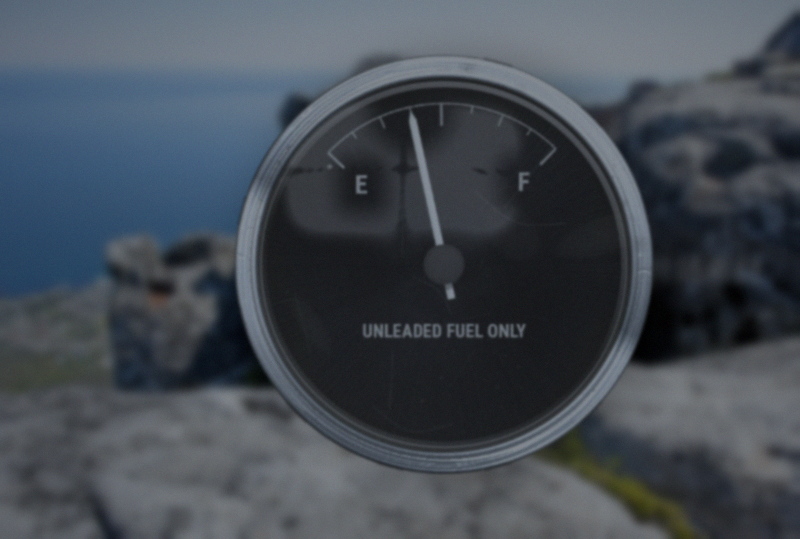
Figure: value=0.375
